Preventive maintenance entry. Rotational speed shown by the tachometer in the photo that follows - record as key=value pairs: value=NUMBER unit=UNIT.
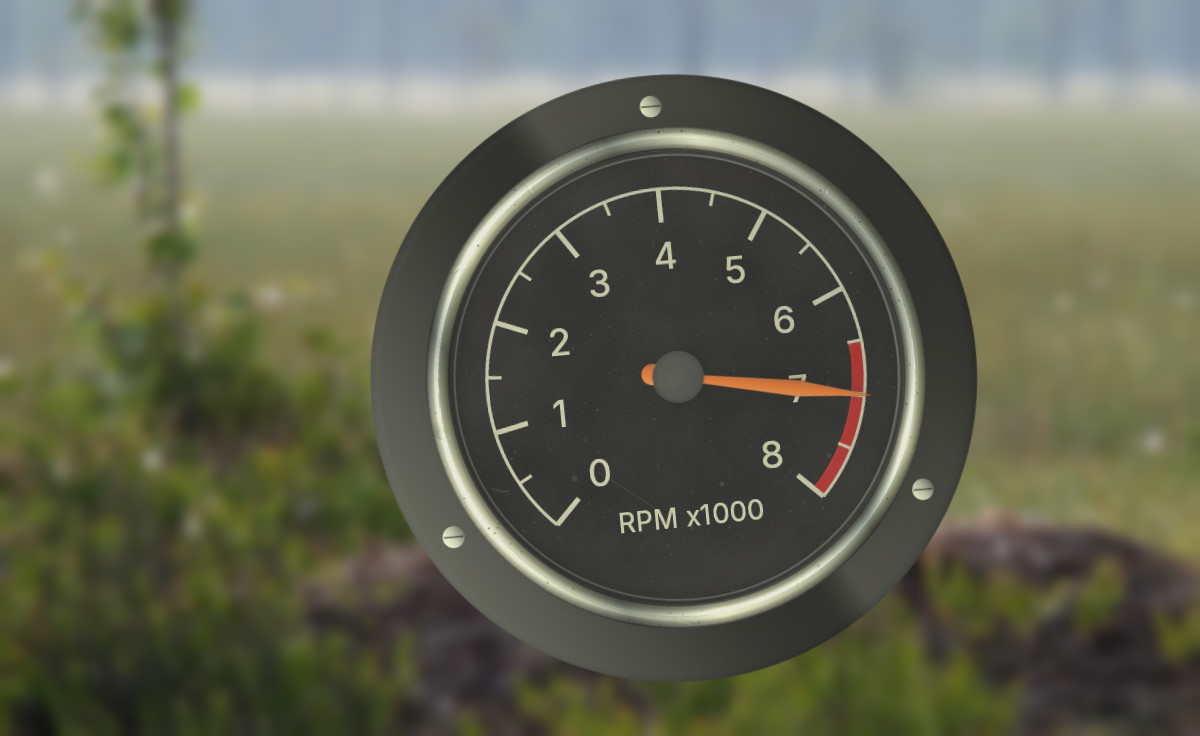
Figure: value=7000 unit=rpm
